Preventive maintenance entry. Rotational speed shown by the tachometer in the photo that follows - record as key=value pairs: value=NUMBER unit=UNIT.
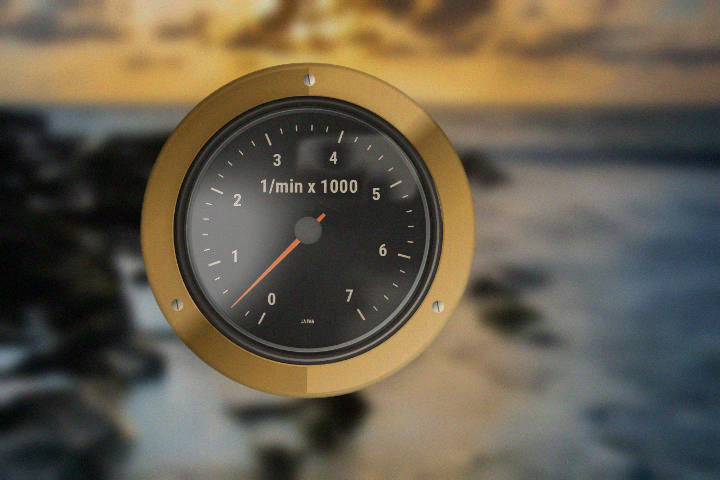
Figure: value=400 unit=rpm
